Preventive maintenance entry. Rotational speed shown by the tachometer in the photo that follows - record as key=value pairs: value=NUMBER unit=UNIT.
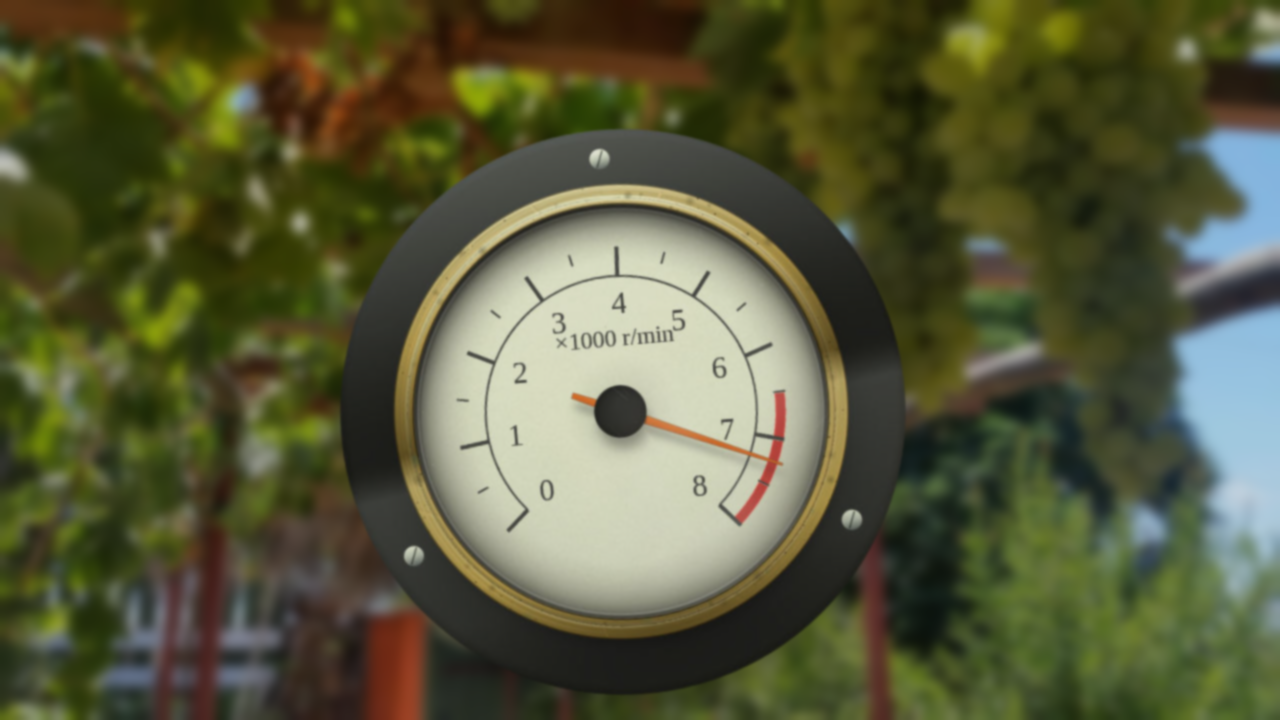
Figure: value=7250 unit=rpm
